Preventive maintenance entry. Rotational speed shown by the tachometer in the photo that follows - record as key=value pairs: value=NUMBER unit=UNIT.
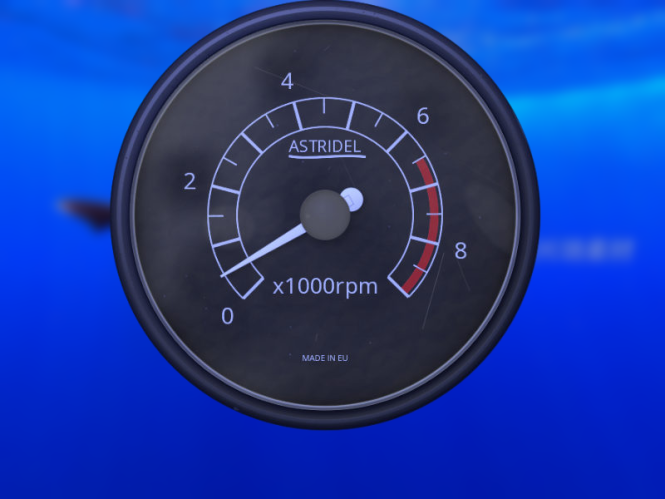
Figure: value=500 unit=rpm
